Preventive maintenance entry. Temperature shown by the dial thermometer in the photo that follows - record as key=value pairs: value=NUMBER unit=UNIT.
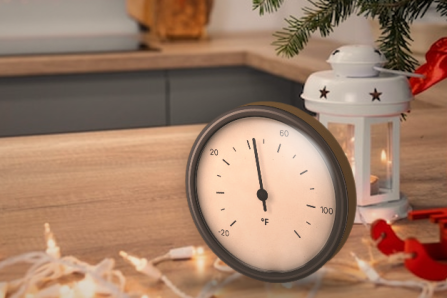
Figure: value=45 unit=°F
